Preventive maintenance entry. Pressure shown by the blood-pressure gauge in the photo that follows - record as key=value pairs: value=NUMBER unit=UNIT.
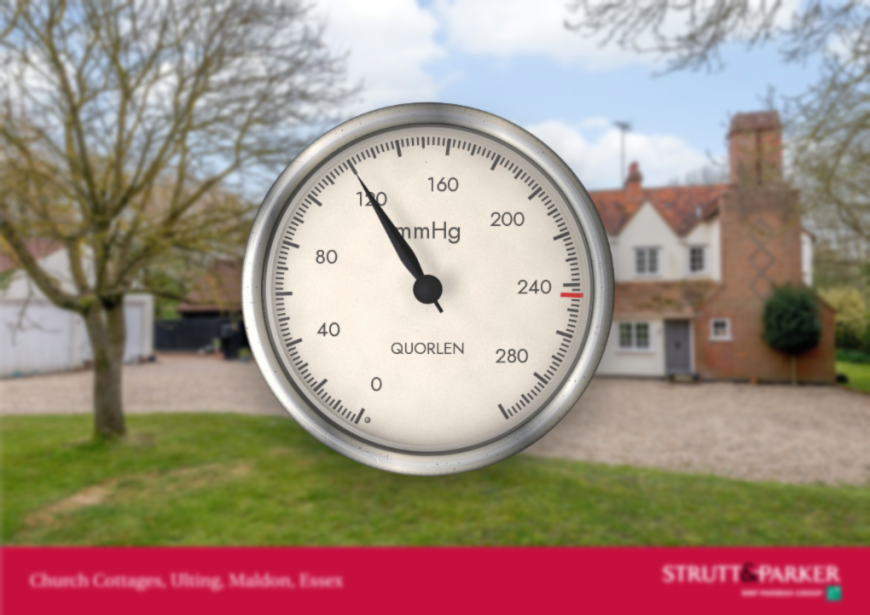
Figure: value=120 unit=mmHg
